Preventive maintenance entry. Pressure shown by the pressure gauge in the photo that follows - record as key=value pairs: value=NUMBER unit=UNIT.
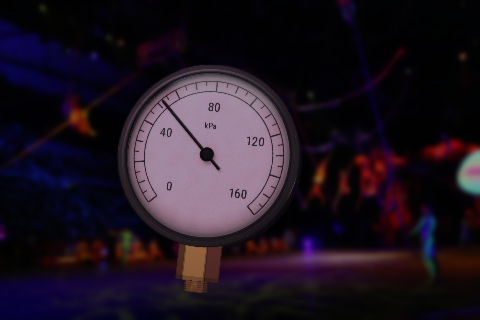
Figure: value=52.5 unit=kPa
